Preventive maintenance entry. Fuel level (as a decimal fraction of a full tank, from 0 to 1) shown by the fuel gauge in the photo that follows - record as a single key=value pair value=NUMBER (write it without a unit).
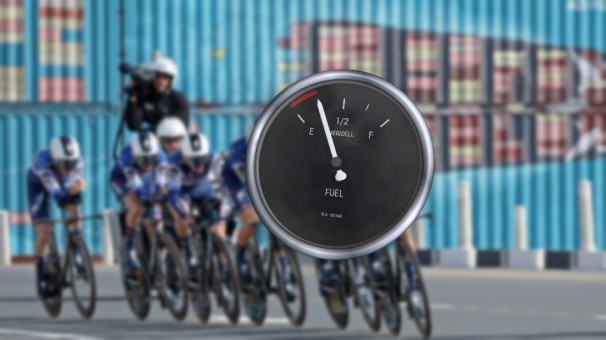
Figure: value=0.25
